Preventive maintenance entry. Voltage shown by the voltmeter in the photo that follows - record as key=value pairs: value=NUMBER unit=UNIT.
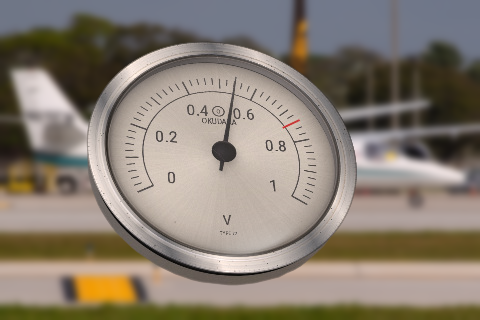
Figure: value=0.54 unit=V
